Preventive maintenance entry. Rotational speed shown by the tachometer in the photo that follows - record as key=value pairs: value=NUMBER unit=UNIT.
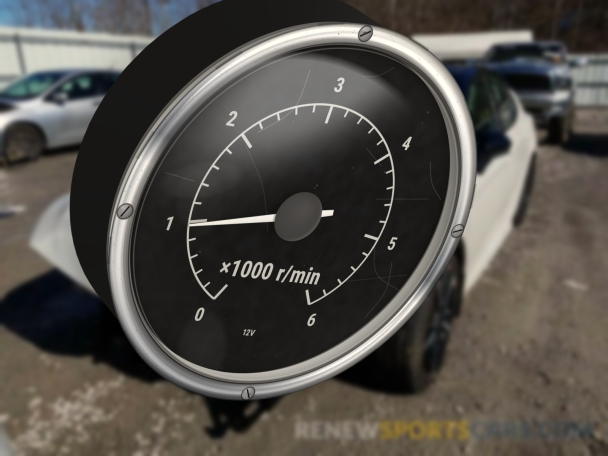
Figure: value=1000 unit=rpm
